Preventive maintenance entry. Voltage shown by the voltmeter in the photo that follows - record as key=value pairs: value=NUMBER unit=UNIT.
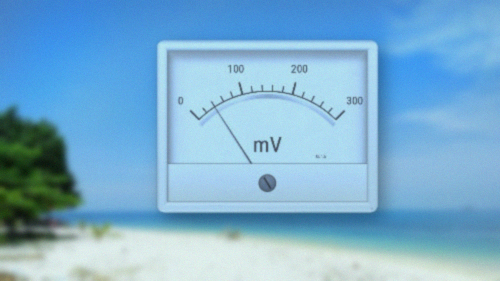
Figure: value=40 unit=mV
